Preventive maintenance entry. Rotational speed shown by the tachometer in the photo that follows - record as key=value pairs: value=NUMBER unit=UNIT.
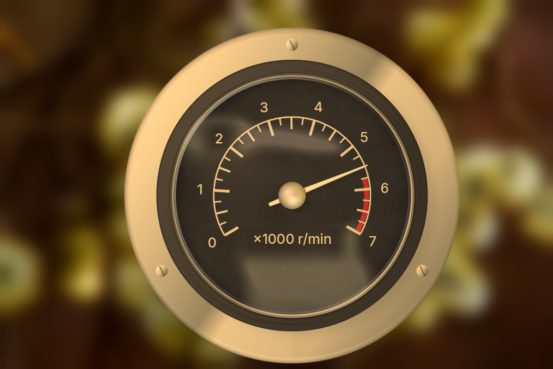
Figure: value=5500 unit=rpm
